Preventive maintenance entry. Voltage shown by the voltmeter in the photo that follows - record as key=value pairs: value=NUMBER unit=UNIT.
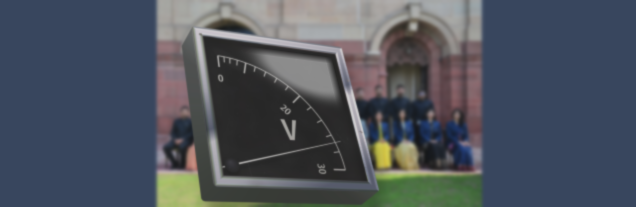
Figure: value=27 unit=V
